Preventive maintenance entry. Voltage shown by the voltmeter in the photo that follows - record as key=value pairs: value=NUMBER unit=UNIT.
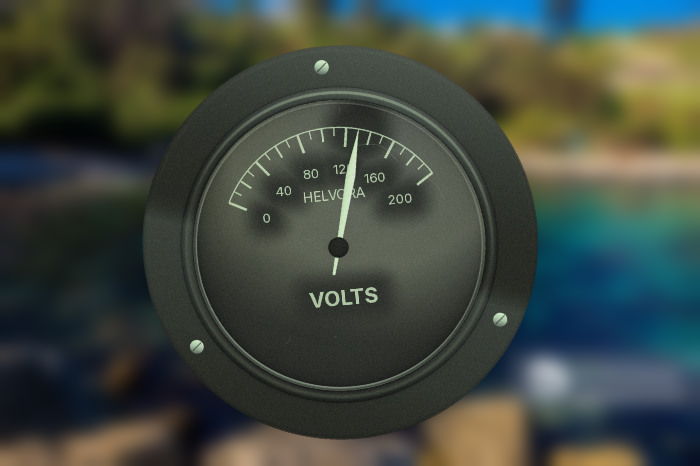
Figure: value=130 unit=V
